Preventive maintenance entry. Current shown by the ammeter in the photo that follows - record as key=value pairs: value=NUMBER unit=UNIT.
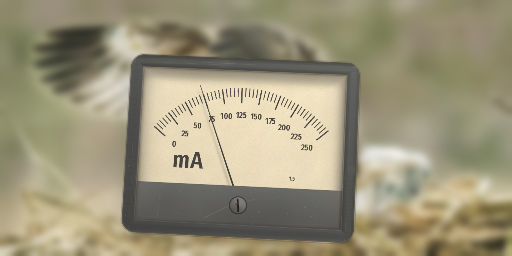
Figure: value=75 unit=mA
